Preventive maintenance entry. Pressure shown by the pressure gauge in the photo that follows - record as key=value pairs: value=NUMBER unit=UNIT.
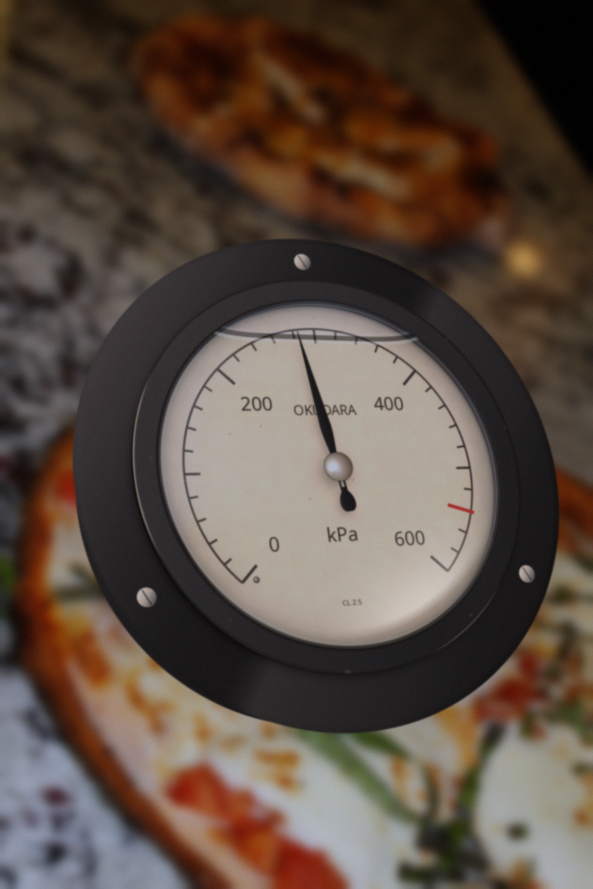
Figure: value=280 unit=kPa
